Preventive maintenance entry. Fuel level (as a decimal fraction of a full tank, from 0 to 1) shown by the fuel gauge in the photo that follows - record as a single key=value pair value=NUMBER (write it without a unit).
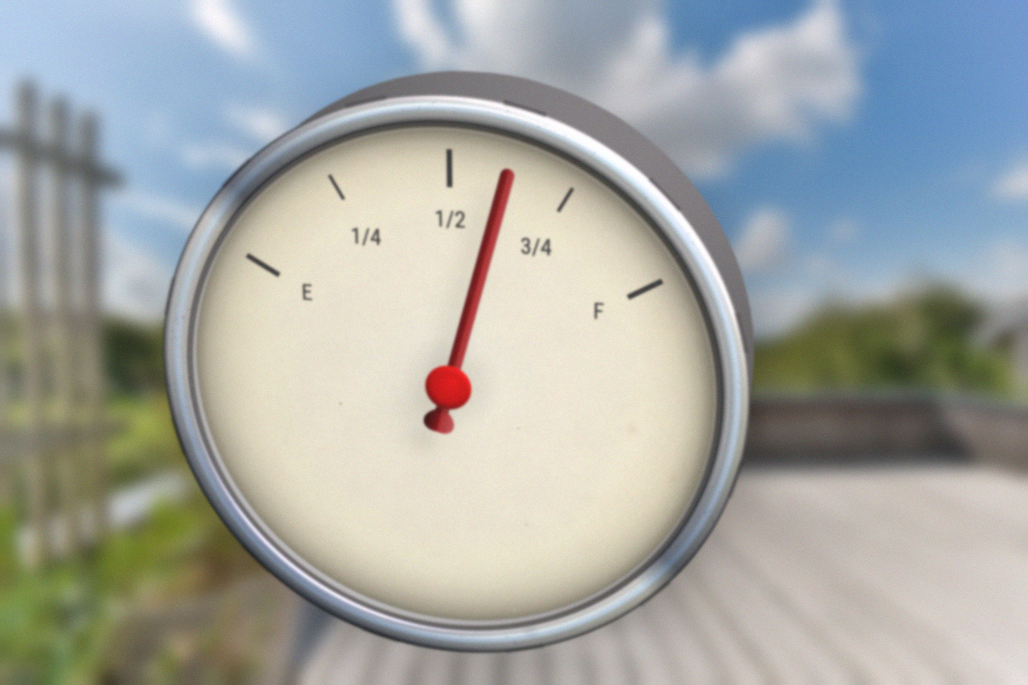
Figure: value=0.625
